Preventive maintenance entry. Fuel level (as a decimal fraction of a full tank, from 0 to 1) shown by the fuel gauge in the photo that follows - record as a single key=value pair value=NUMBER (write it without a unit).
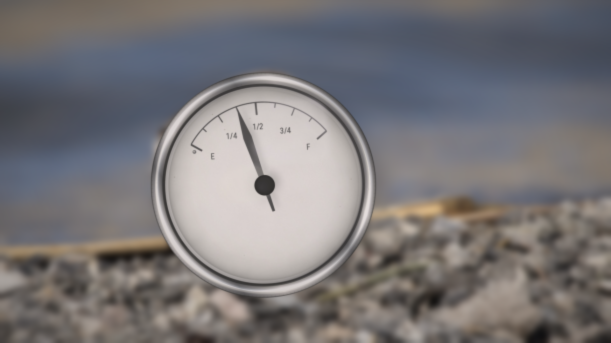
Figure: value=0.375
